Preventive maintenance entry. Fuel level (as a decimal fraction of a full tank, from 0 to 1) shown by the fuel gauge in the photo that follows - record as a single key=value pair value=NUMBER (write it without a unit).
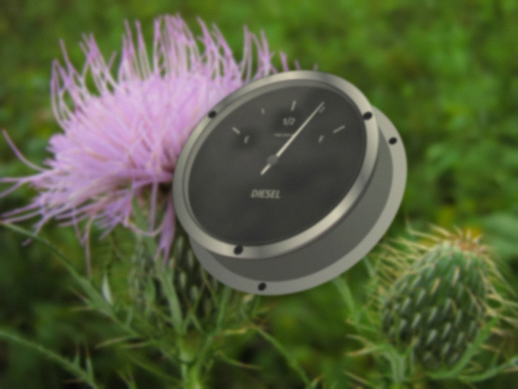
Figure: value=0.75
